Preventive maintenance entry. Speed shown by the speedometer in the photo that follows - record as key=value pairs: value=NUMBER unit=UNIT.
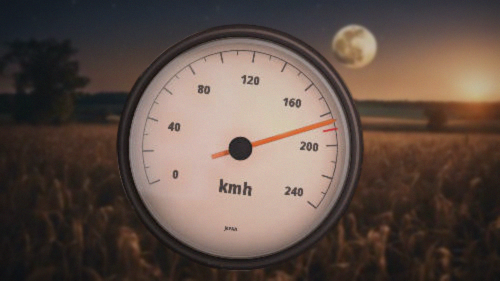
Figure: value=185 unit=km/h
